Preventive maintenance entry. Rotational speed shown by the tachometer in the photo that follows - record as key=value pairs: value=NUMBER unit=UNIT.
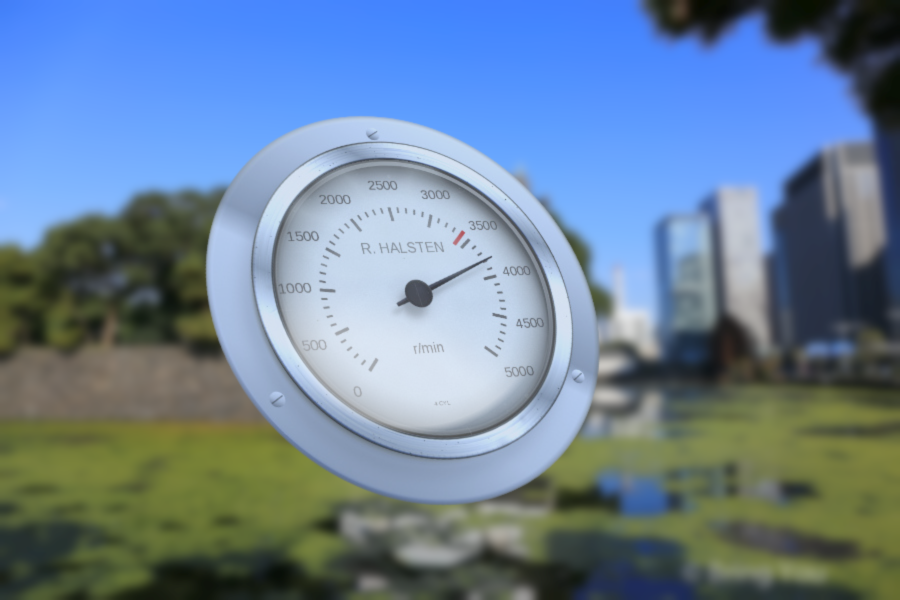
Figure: value=3800 unit=rpm
